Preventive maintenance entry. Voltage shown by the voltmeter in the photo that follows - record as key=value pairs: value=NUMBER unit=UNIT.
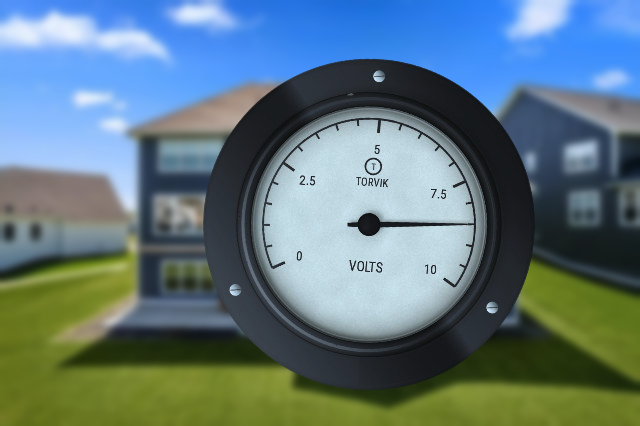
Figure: value=8.5 unit=V
